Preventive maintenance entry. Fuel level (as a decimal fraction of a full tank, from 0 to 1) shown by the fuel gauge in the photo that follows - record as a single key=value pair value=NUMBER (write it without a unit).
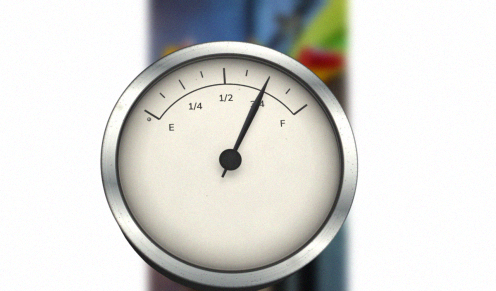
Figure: value=0.75
